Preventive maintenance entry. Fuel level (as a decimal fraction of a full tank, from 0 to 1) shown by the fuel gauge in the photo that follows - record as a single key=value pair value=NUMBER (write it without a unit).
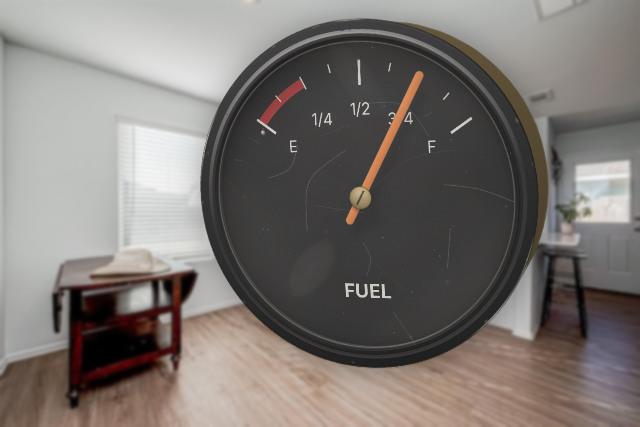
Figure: value=0.75
